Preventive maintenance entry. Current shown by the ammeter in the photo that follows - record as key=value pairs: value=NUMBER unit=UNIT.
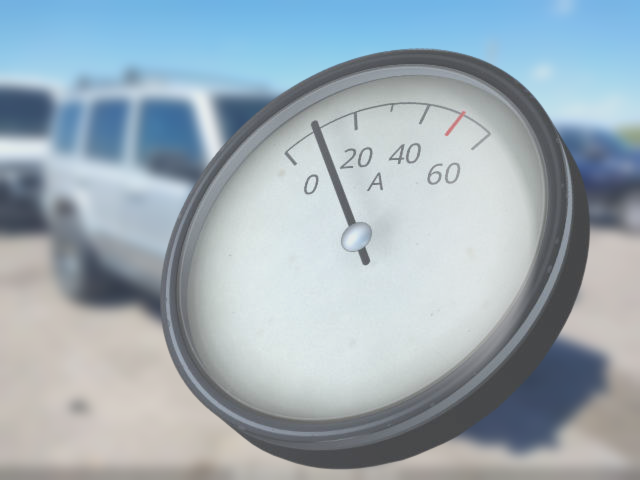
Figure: value=10 unit=A
